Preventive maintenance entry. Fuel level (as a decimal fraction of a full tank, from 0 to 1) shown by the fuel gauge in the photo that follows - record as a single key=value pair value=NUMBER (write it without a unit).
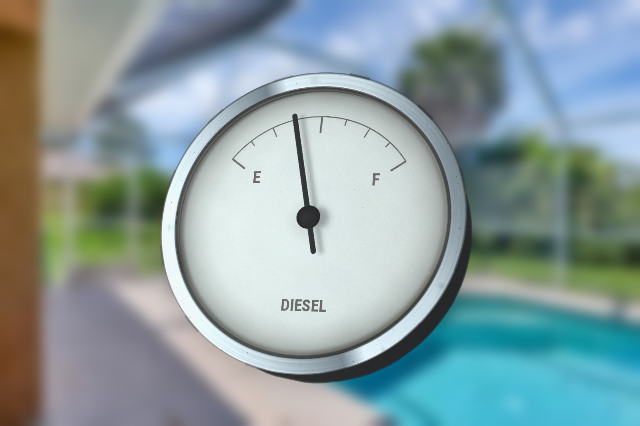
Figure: value=0.375
